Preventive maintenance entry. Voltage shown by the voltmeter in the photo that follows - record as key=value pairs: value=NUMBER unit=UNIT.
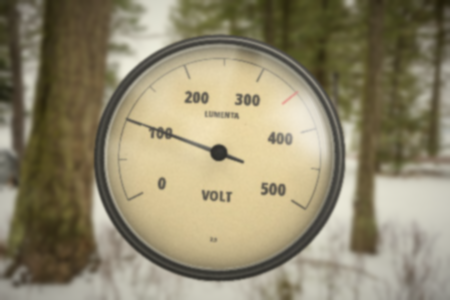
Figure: value=100 unit=V
